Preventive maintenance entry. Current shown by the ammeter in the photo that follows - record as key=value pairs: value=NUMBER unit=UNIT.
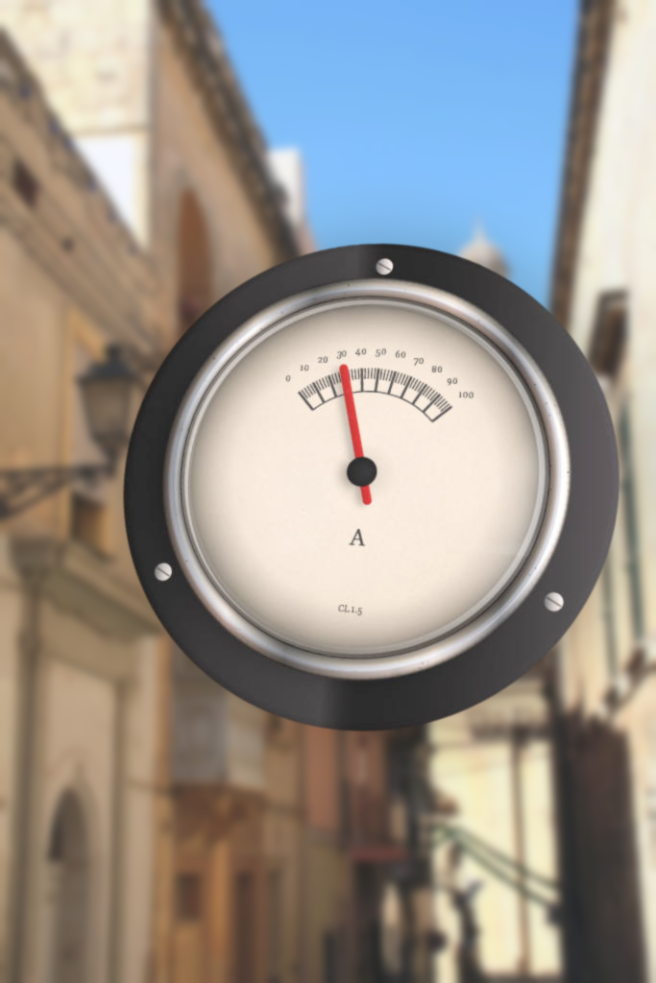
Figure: value=30 unit=A
